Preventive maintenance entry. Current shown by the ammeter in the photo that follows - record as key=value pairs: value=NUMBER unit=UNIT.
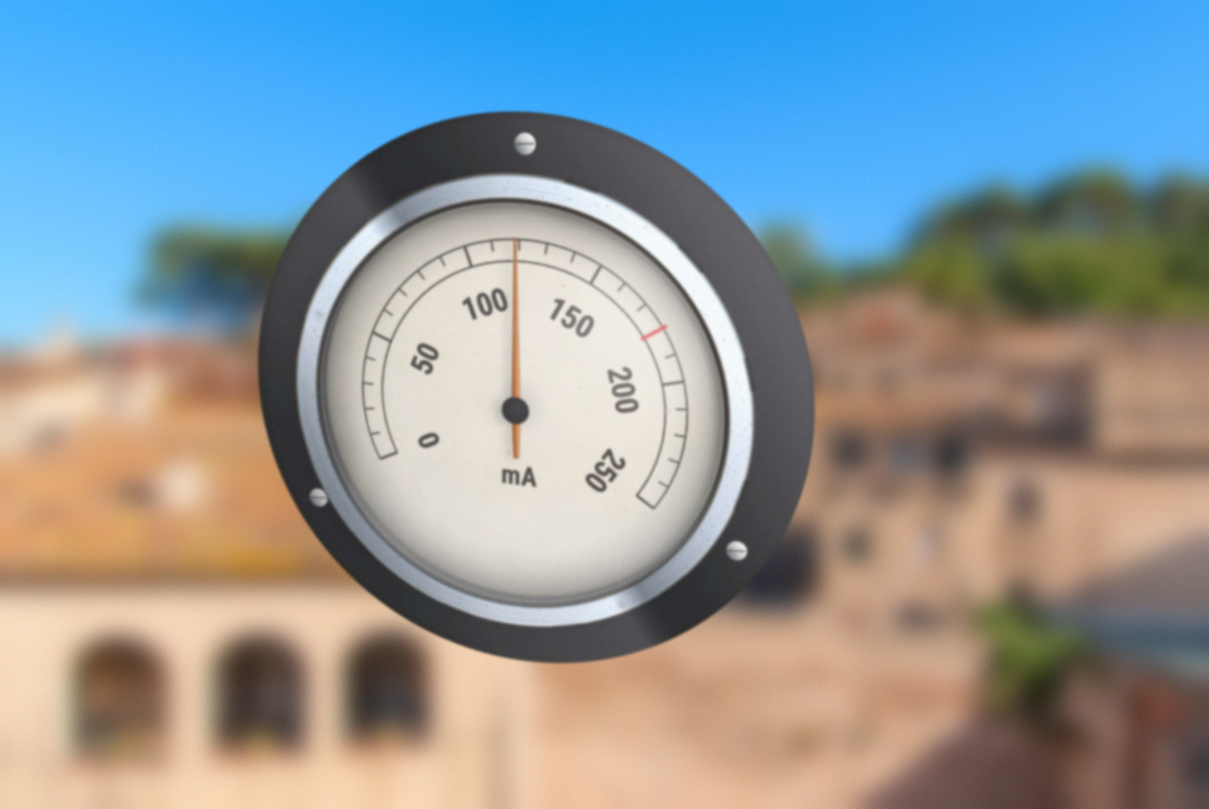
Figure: value=120 unit=mA
